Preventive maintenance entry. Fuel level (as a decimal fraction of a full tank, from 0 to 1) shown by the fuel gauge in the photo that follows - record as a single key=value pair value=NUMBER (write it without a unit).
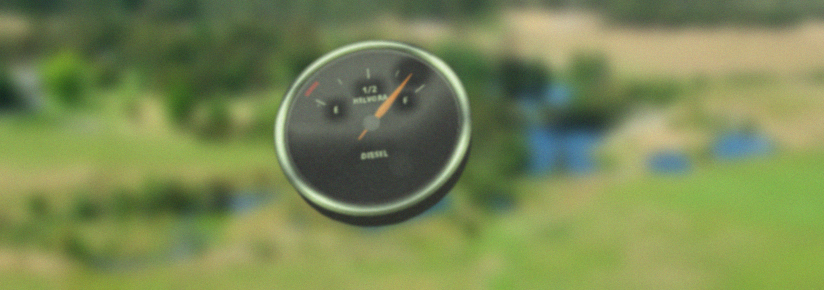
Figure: value=0.875
